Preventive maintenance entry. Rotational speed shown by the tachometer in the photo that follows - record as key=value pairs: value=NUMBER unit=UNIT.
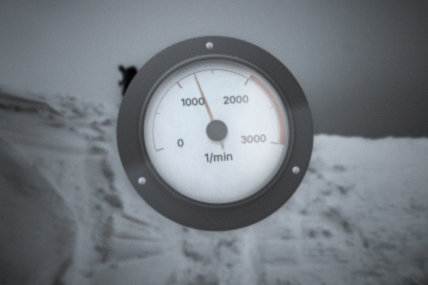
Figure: value=1250 unit=rpm
